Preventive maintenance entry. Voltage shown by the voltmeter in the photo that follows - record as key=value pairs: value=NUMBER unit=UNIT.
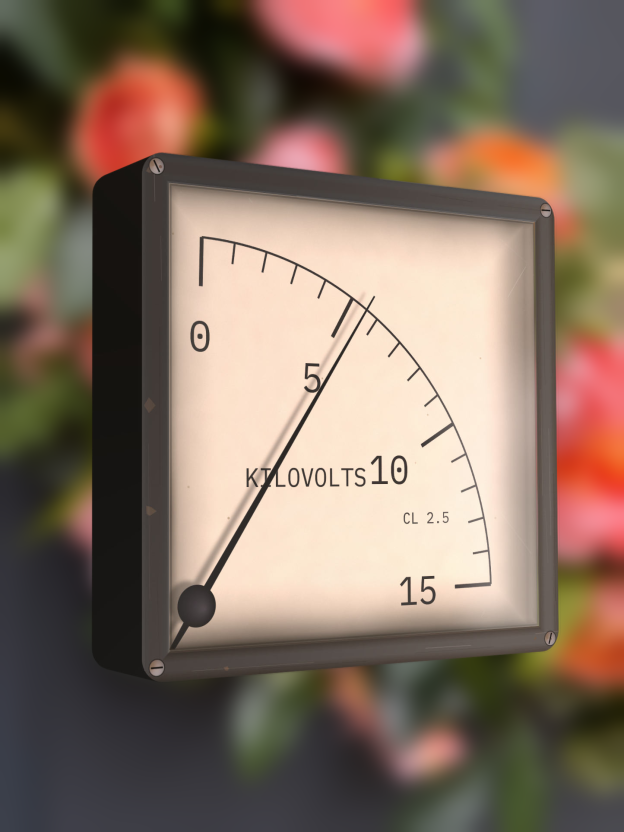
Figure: value=5.5 unit=kV
